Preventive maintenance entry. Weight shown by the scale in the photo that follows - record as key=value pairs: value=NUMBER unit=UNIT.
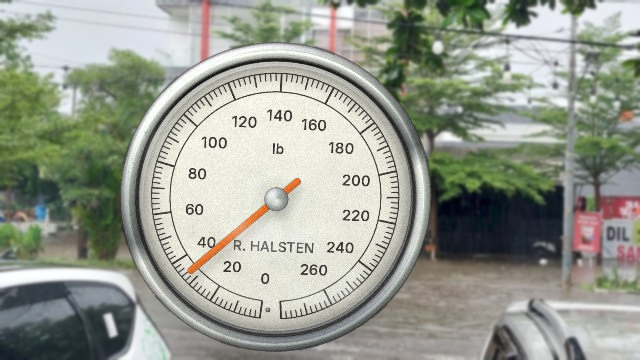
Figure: value=34 unit=lb
